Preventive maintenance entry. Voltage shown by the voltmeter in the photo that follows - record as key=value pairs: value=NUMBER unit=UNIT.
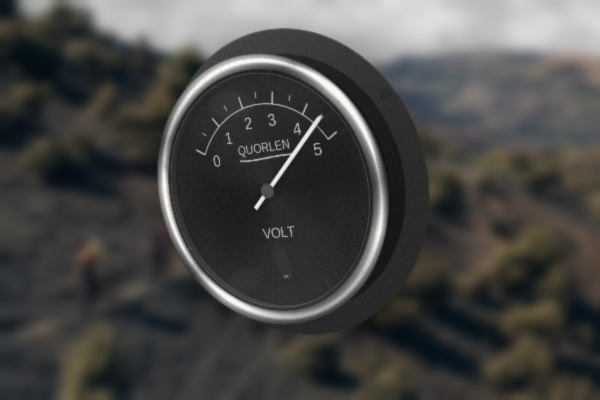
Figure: value=4.5 unit=V
